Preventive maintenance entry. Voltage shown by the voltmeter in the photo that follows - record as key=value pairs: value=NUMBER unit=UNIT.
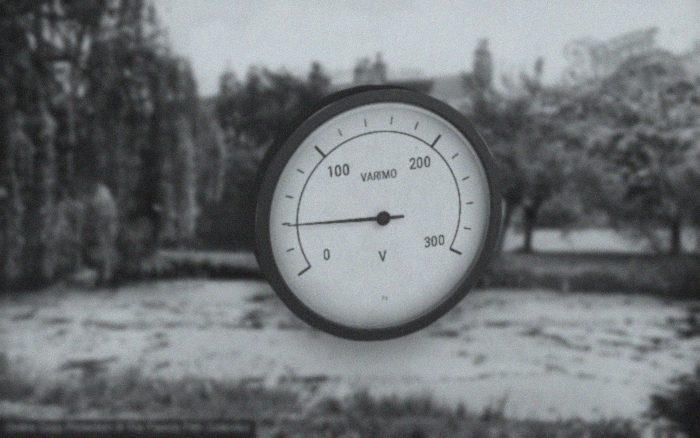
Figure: value=40 unit=V
